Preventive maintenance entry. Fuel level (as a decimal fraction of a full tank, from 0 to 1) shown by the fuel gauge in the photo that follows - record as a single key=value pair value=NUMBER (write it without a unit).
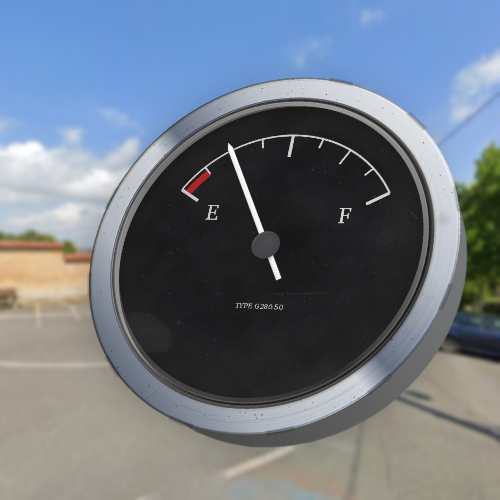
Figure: value=0.25
